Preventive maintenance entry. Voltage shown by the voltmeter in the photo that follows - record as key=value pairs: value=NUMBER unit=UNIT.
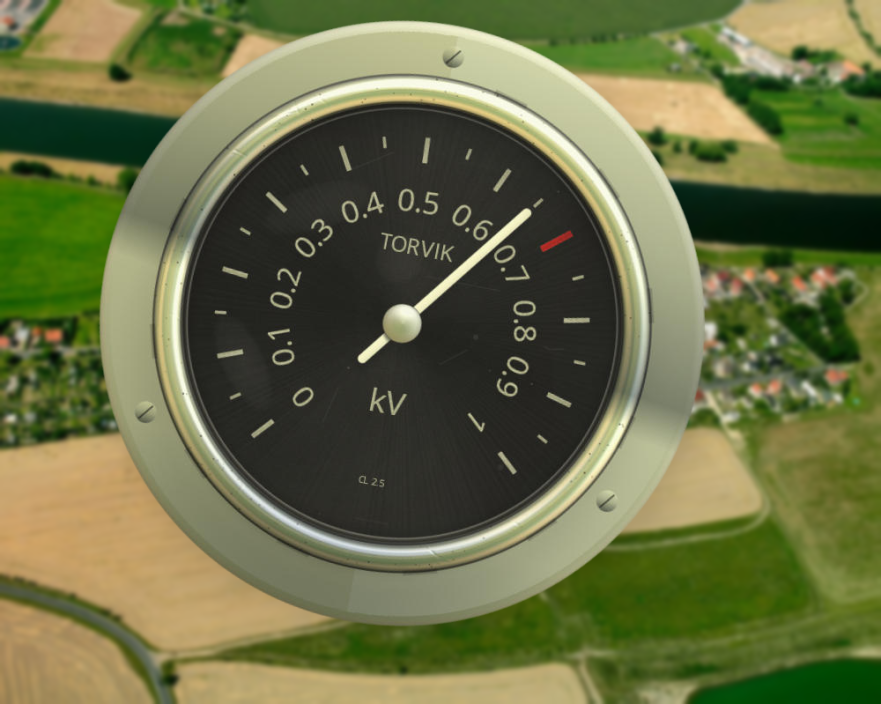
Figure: value=0.65 unit=kV
